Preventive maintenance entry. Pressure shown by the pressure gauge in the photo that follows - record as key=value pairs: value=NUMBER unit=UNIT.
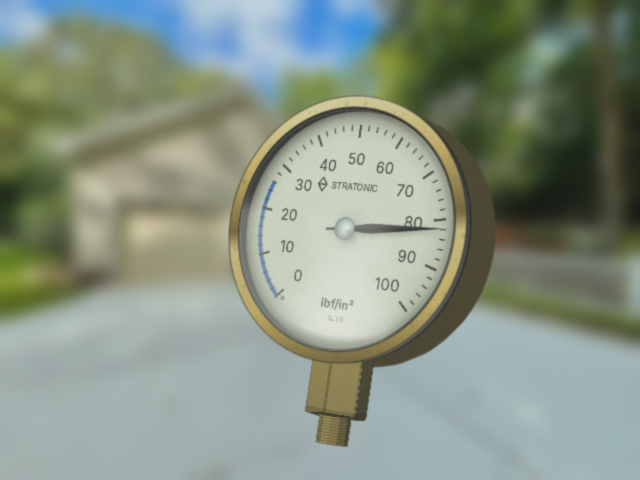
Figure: value=82 unit=psi
